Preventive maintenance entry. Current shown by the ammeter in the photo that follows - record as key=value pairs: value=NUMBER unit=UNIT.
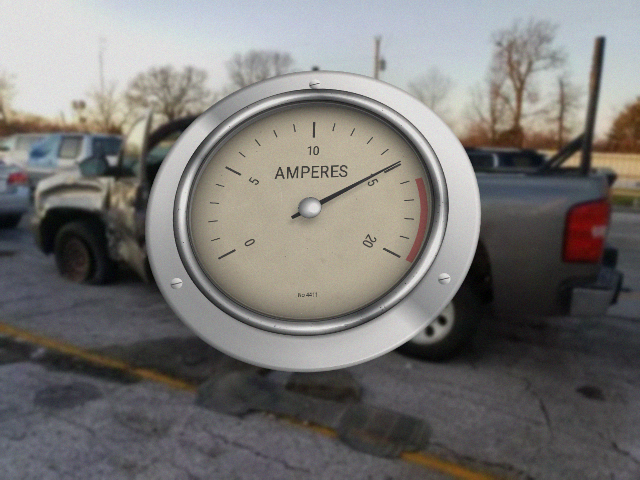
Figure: value=15 unit=A
